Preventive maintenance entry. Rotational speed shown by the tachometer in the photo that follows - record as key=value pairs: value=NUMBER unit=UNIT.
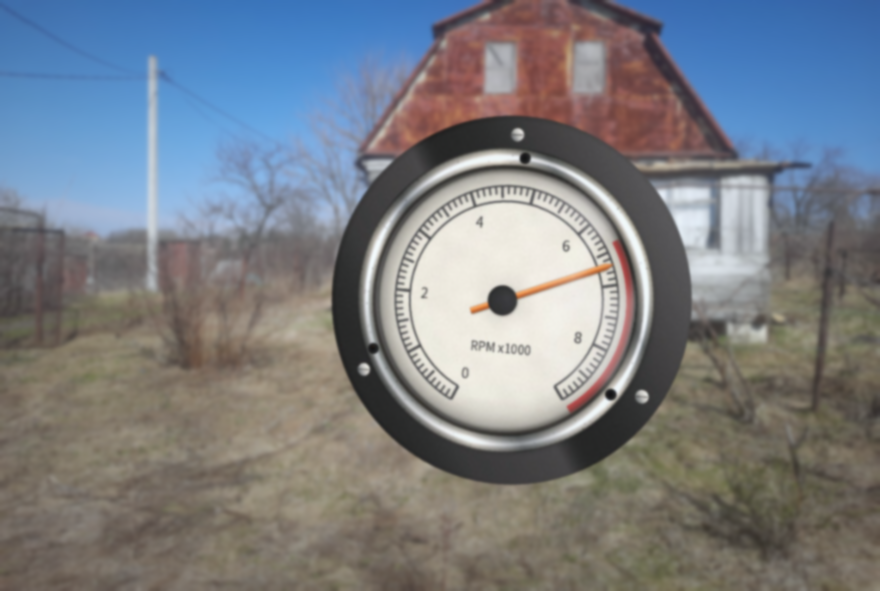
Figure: value=6700 unit=rpm
